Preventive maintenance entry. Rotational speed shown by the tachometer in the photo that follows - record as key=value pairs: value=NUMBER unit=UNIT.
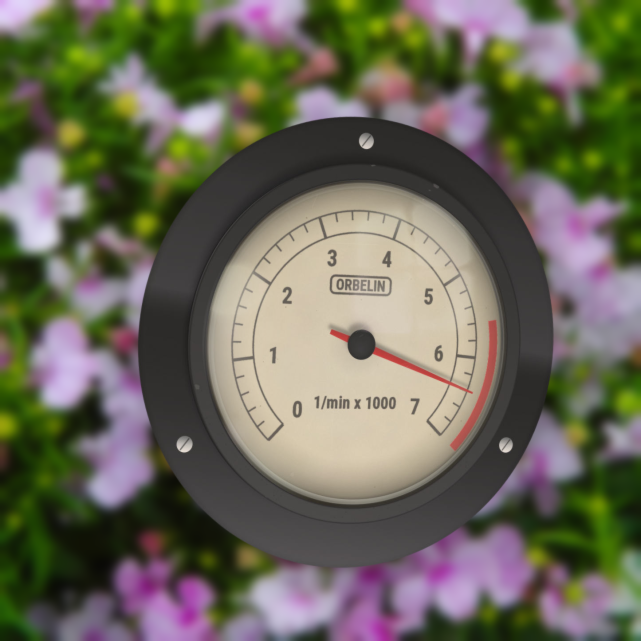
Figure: value=6400 unit=rpm
